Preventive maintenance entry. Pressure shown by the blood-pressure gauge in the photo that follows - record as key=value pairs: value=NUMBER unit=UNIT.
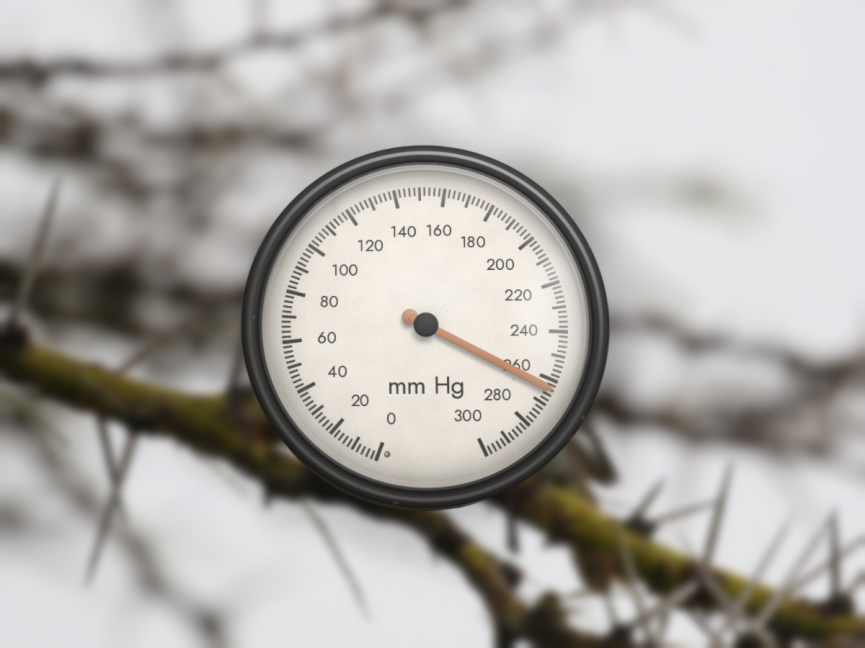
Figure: value=264 unit=mmHg
